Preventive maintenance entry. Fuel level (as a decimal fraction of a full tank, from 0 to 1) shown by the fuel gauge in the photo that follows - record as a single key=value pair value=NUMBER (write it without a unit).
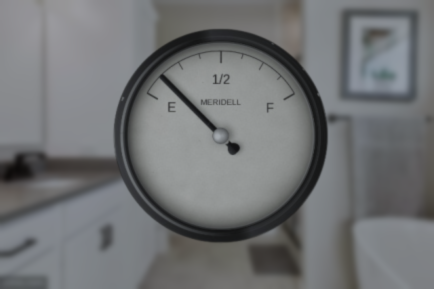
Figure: value=0.125
